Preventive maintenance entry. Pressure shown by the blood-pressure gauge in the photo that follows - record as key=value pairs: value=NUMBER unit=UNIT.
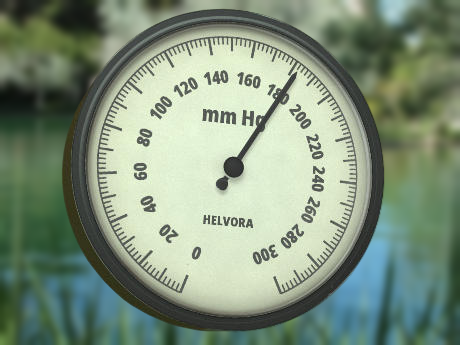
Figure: value=182 unit=mmHg
